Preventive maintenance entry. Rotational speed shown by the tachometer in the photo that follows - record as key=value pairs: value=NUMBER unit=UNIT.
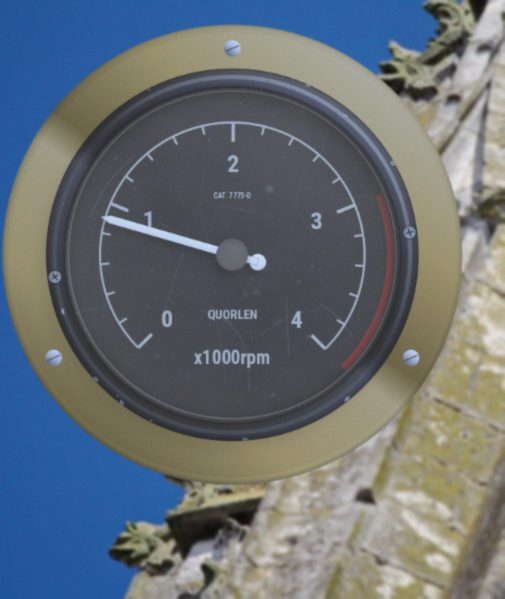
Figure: value=900 unit=rpm
